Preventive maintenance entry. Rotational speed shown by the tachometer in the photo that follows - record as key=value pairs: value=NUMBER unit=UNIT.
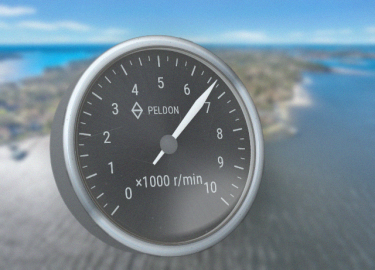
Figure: value=6625 unit=rpm
